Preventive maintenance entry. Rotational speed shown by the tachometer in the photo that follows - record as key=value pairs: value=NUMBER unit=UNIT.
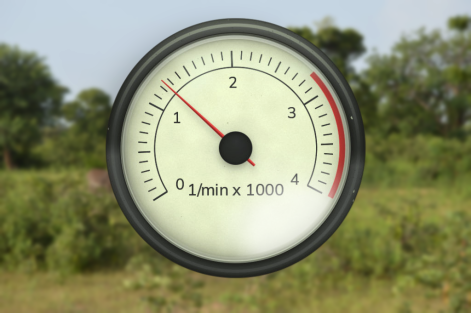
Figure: value=1250 unit=rpm
